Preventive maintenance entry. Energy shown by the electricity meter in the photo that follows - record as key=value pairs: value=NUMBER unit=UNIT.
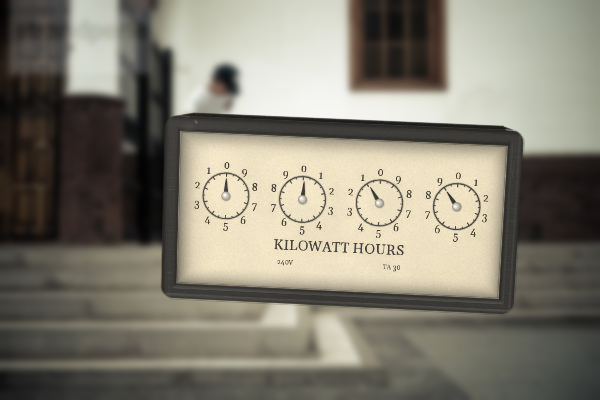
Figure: value=9 unit=kWh
